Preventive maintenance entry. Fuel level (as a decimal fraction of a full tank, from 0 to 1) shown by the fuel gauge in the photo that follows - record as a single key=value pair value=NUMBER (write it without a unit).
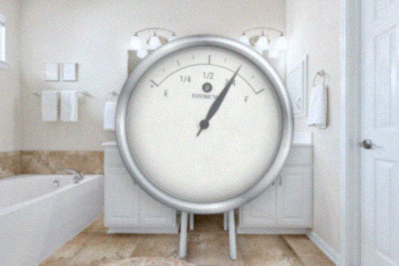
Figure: value=0.75
